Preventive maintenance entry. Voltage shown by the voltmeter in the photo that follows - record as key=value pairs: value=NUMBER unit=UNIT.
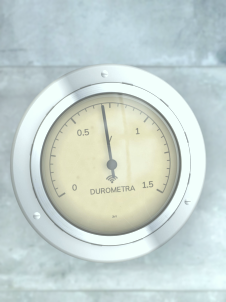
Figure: value=0.7 unit=V
